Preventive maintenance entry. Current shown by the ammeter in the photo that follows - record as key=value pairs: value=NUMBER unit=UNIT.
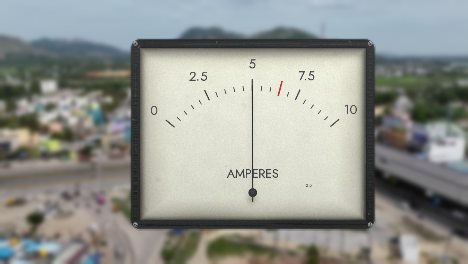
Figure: value=5 unit=A
